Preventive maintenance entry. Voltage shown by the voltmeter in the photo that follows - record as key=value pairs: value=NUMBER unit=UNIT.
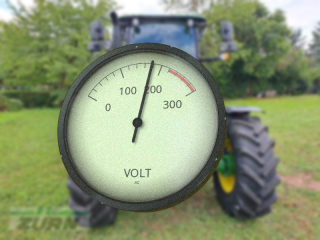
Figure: value=180 unit=V
